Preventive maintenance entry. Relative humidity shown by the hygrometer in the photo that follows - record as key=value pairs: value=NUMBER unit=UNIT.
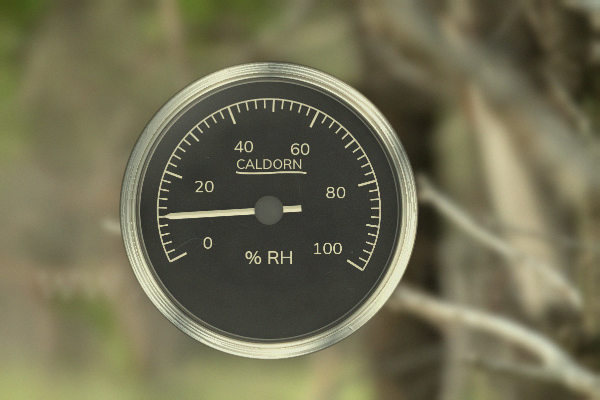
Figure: value=10 unit=%
